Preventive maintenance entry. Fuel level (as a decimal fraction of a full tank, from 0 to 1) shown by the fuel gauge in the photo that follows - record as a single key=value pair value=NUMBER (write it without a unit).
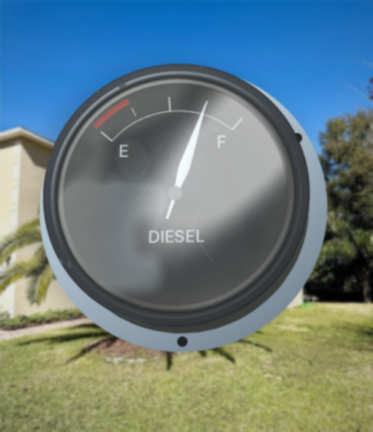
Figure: value=0.75
